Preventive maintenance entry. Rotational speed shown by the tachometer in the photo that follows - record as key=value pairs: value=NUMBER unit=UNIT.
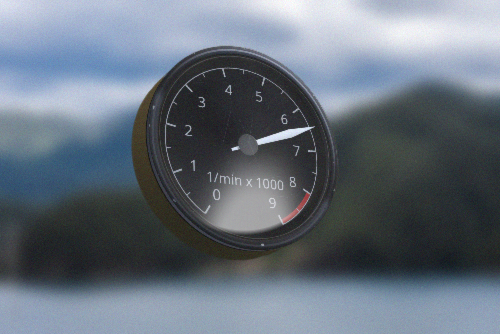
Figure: value=6500 unit=rpm
